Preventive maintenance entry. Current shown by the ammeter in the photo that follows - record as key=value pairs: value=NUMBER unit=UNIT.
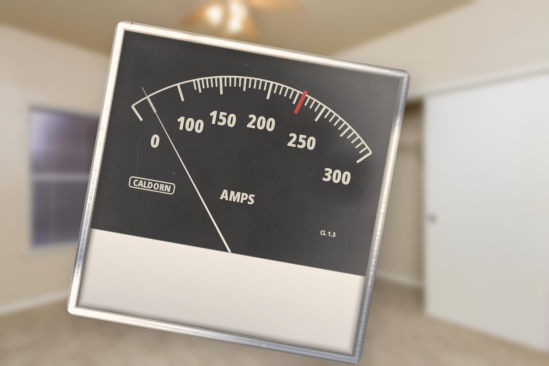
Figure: value=50 unit=A
